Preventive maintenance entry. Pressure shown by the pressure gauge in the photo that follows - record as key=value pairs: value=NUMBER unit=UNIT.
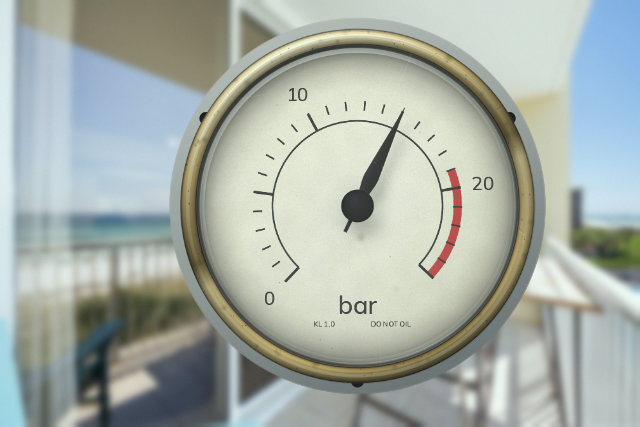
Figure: value=15 unit=bar
